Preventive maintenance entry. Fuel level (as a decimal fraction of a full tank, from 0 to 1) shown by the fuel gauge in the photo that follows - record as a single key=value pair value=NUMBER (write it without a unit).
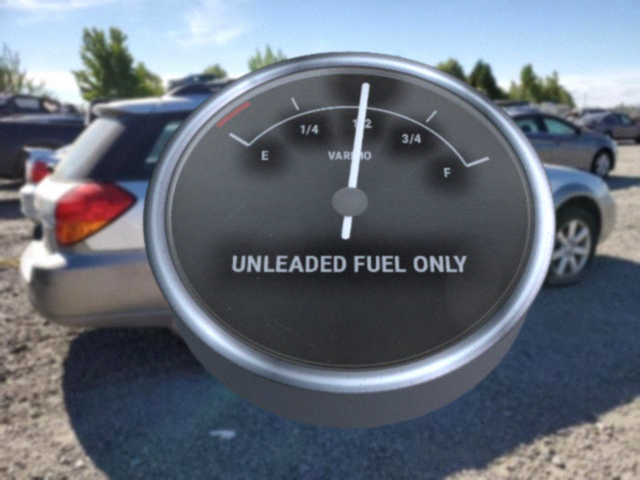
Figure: value=0.5
